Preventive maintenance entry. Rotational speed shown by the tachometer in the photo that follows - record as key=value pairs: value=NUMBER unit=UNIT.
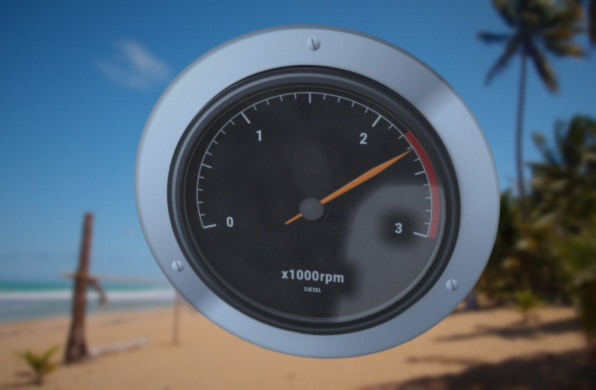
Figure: value=2300 unit=rpm
